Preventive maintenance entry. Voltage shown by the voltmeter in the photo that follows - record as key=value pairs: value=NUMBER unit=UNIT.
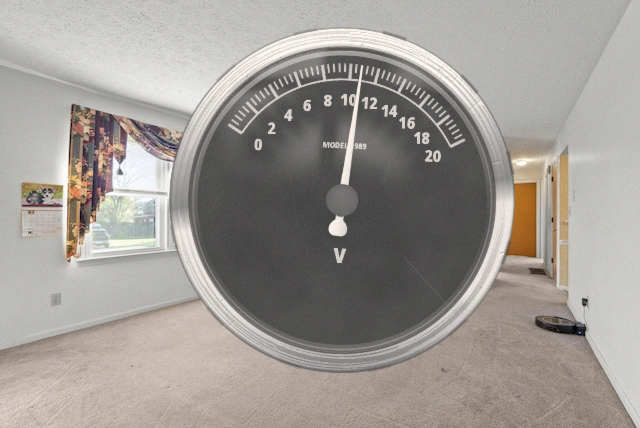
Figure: value=10.8 unit=V
